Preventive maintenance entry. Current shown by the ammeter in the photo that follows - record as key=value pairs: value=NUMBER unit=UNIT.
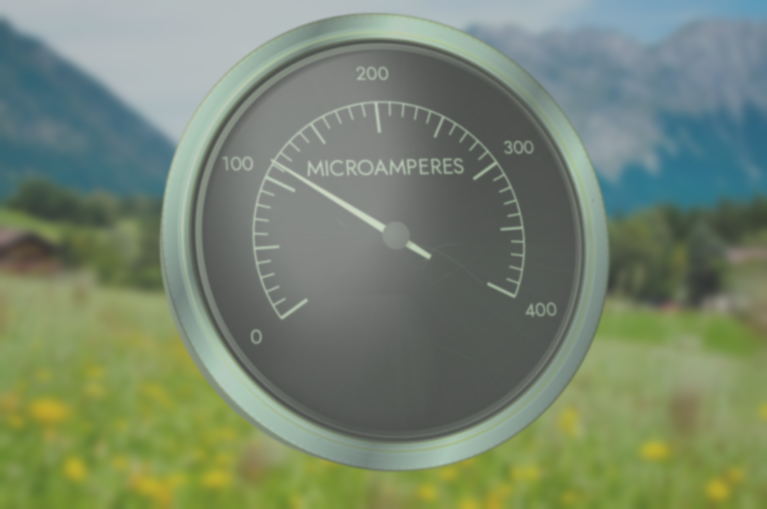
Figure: value=110 unit=µA
